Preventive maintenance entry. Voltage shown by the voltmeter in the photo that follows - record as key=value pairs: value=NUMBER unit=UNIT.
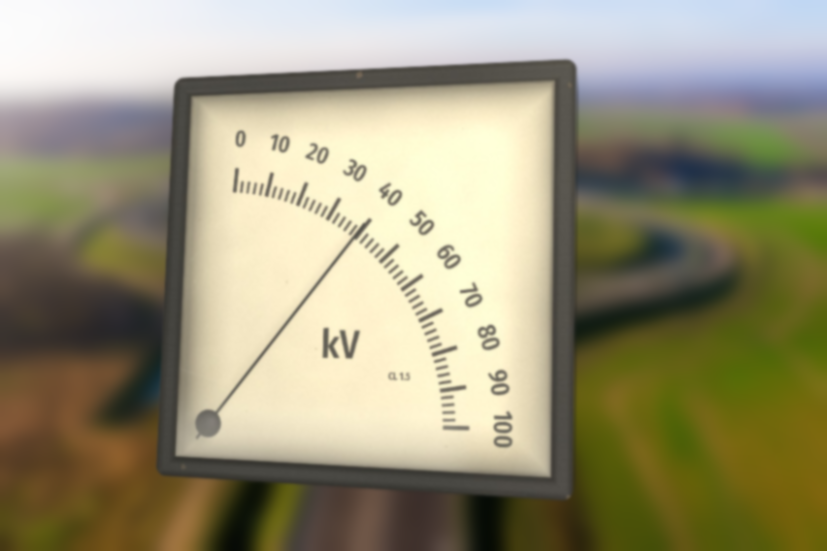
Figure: value=40 unit=kV
